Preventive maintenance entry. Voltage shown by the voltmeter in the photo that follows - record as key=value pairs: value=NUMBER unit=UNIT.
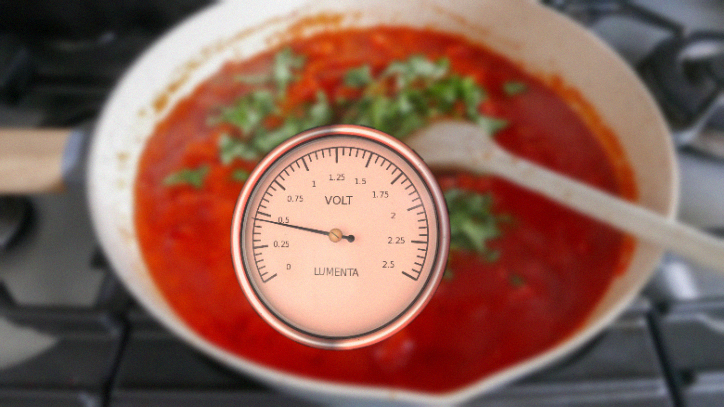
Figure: value=0.45 unit=V
